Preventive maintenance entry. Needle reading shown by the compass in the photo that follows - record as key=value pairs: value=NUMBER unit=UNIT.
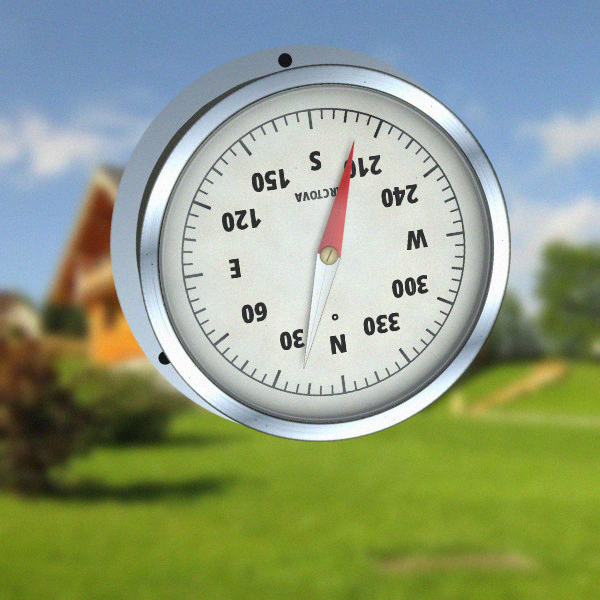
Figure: value=200 unit=°
